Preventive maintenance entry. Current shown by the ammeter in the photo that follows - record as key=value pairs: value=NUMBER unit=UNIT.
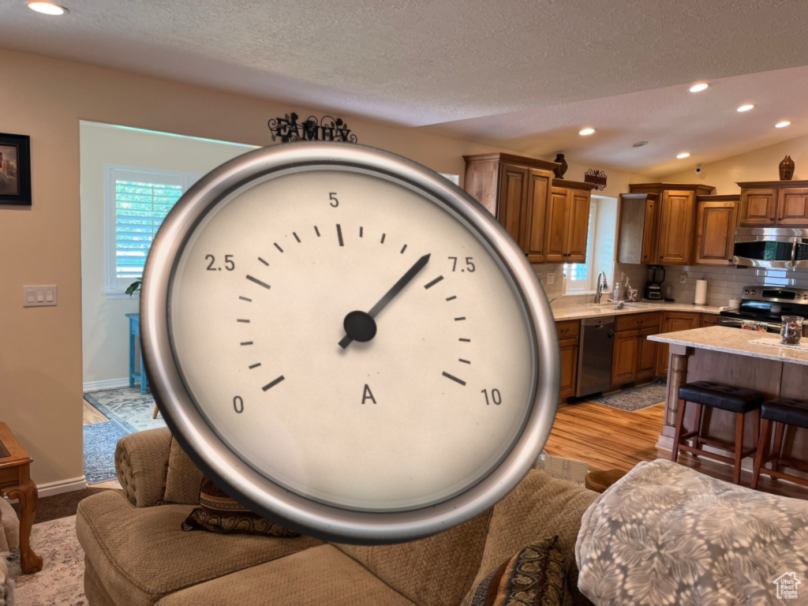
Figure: value=7 unit=A
